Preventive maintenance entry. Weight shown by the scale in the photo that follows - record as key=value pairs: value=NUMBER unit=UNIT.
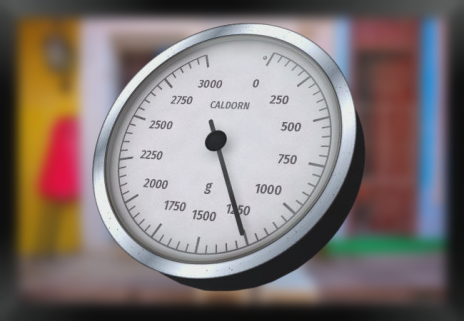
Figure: value=1250 unit=g
